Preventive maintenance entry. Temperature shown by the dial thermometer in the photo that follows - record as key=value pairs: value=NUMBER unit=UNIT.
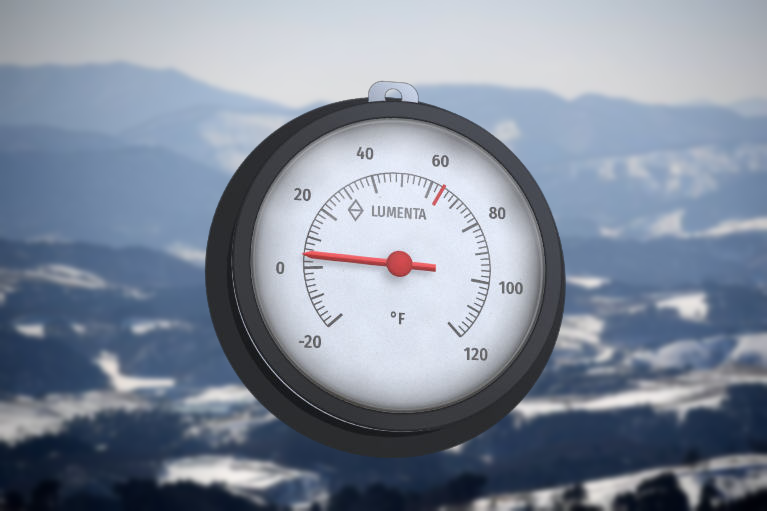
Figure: value=4 unit=°F
